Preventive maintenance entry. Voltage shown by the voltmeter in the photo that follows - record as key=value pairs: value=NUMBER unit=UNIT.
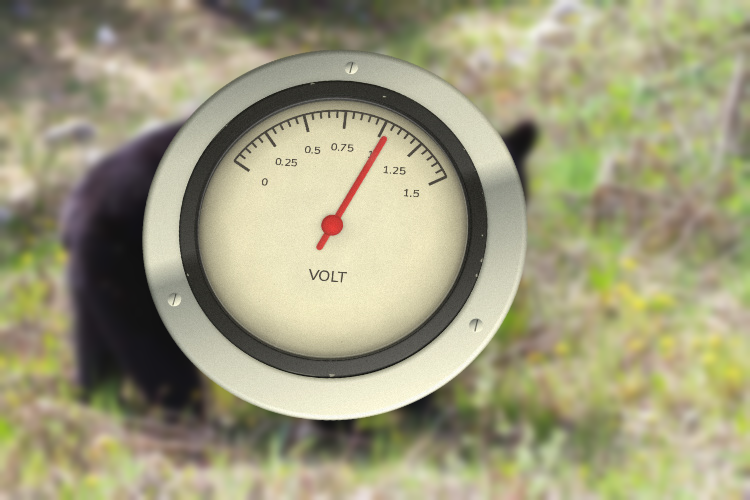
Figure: value=1.05 unit=V
